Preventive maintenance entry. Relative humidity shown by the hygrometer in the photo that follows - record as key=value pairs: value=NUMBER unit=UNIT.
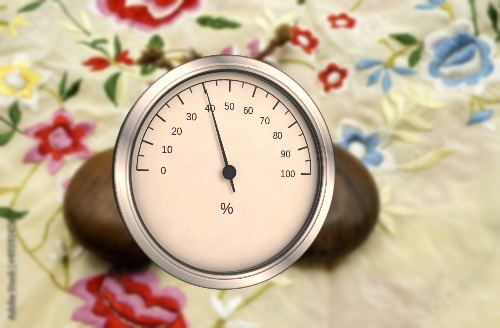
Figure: value=40 unit=%
